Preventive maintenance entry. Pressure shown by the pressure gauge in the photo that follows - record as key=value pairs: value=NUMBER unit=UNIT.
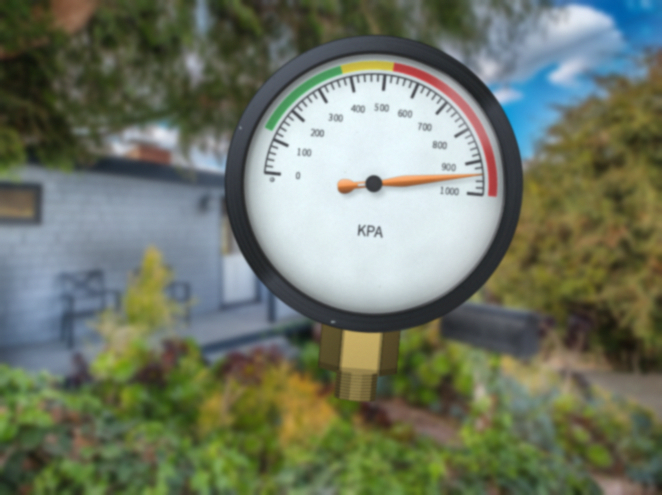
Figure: value=940 unit=kPa
